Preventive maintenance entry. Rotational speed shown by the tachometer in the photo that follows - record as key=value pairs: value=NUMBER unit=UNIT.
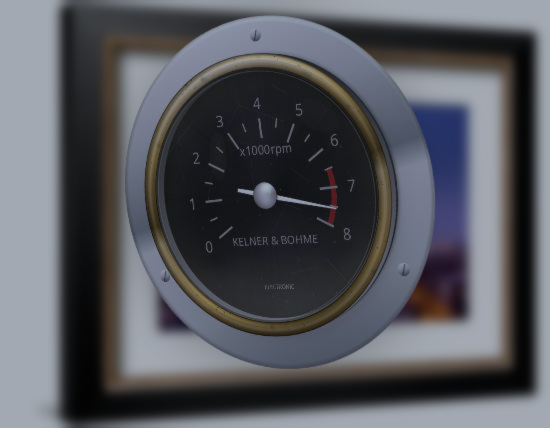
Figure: value=7500 unit=rpm
